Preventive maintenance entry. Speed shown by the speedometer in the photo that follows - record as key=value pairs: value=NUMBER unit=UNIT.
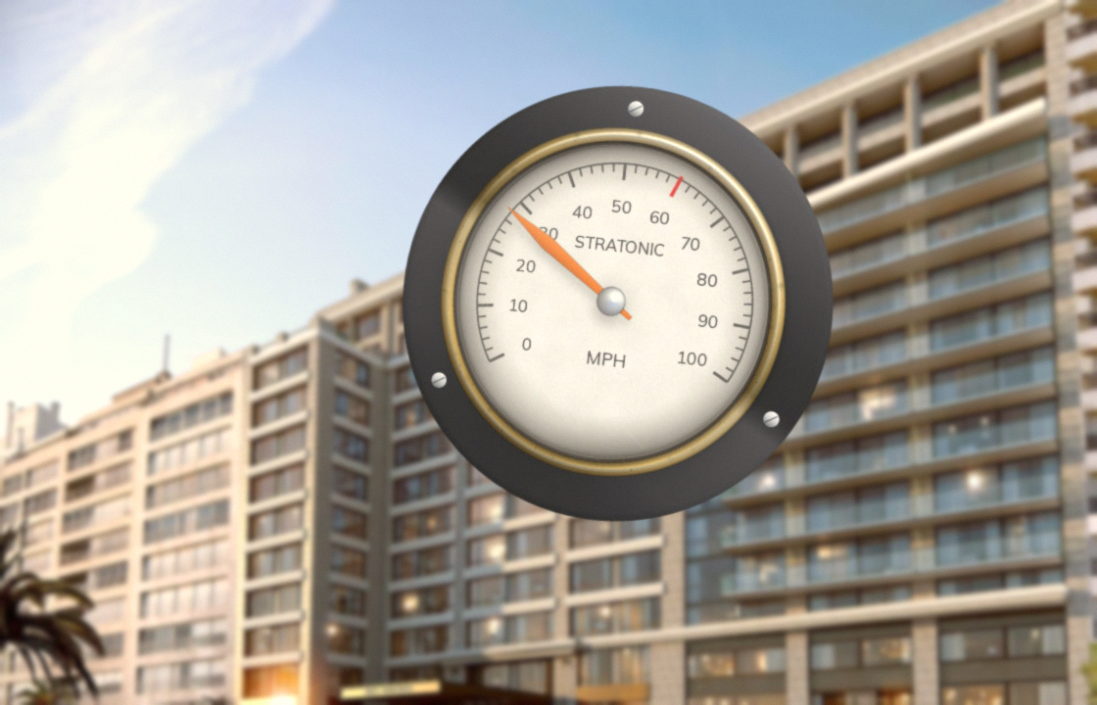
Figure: value=28 unit=mph
